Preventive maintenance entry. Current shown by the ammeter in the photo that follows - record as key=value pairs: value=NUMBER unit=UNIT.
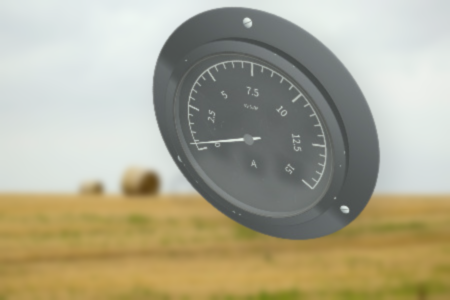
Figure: value=0.5 unit=A
